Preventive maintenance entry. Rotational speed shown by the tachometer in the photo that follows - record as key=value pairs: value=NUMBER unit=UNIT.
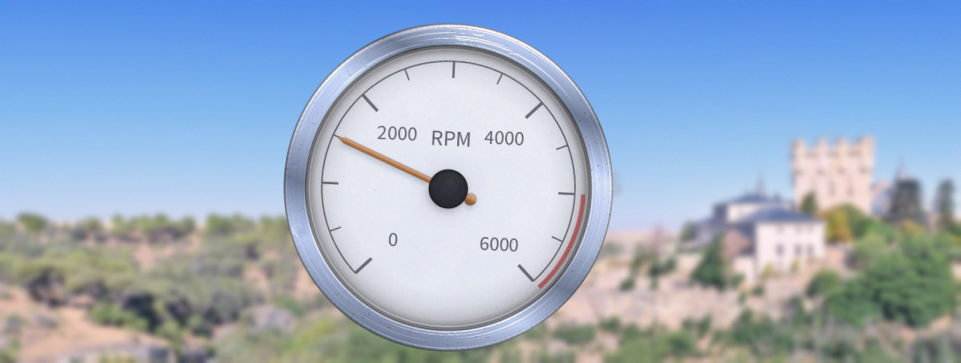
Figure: value=1500 unit=rpm
